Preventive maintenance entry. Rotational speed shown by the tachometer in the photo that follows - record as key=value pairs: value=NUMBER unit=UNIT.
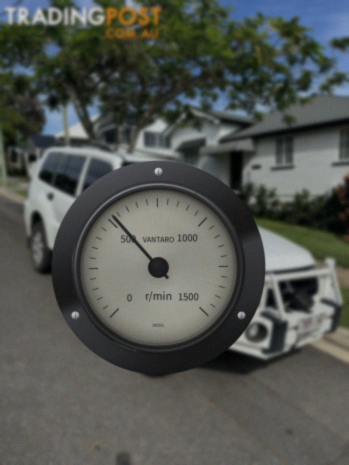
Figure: value=525 unit=rpm
